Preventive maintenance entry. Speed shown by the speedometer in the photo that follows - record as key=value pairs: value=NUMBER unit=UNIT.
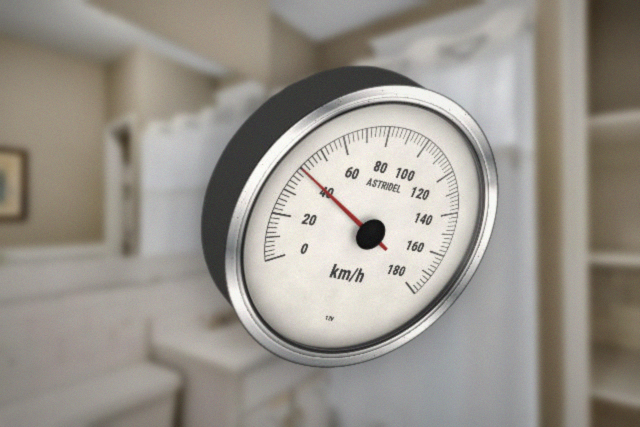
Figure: value=40 unit=km/h
